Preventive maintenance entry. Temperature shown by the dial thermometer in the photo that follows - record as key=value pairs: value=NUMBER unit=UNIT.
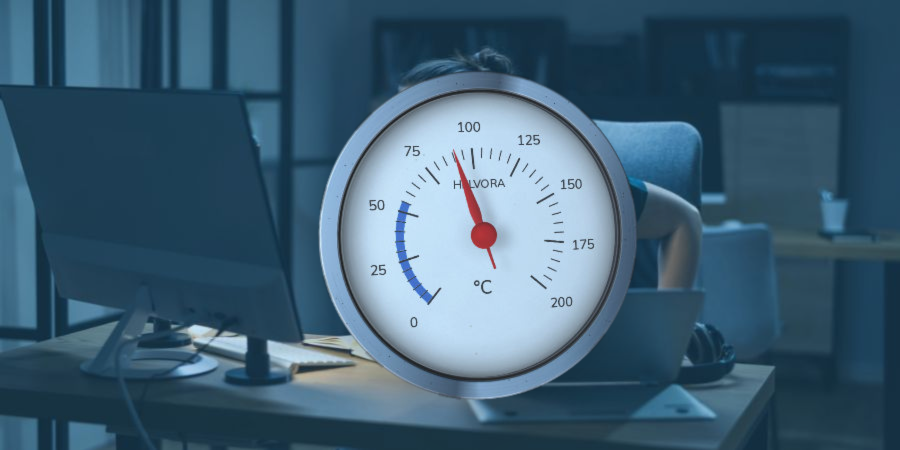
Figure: value=90 unit=°C
